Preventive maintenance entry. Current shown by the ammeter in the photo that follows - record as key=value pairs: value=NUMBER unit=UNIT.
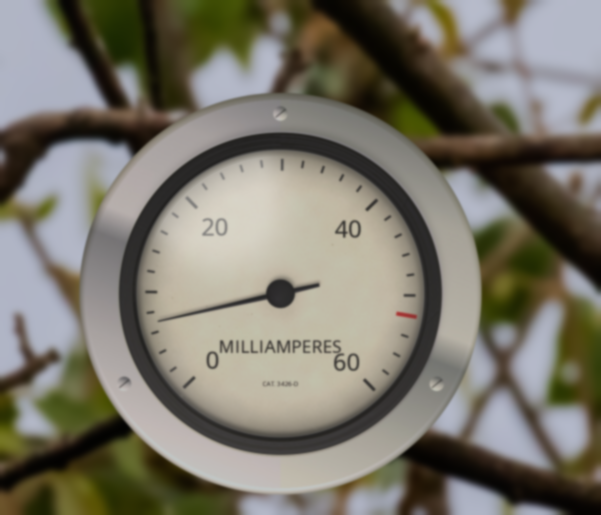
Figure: value=7 unit=mA
